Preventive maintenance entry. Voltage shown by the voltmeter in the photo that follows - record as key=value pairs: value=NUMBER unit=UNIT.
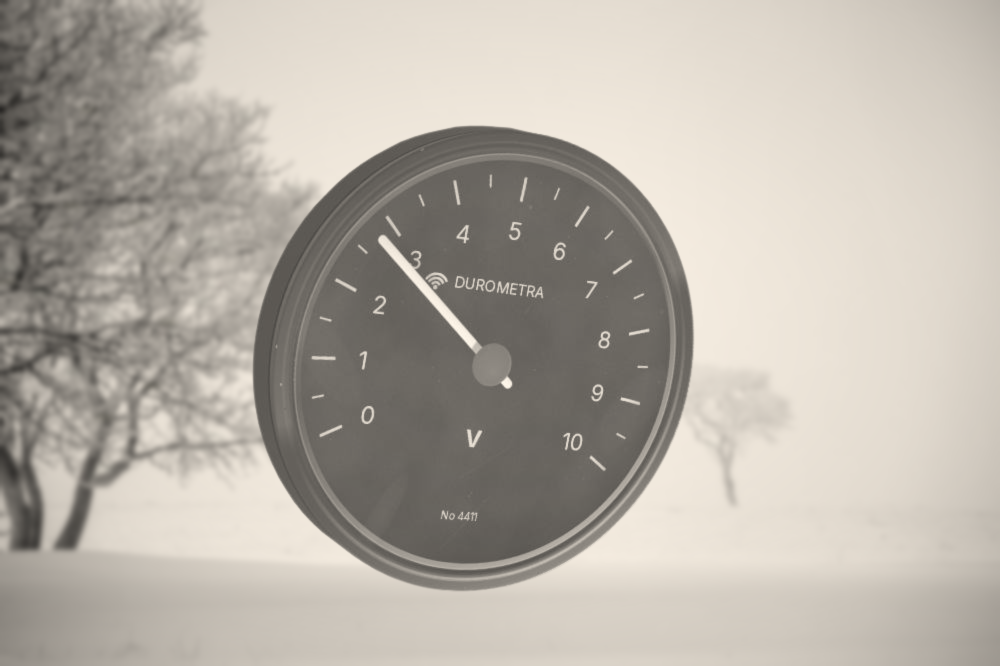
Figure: value=2.75 unit=V
